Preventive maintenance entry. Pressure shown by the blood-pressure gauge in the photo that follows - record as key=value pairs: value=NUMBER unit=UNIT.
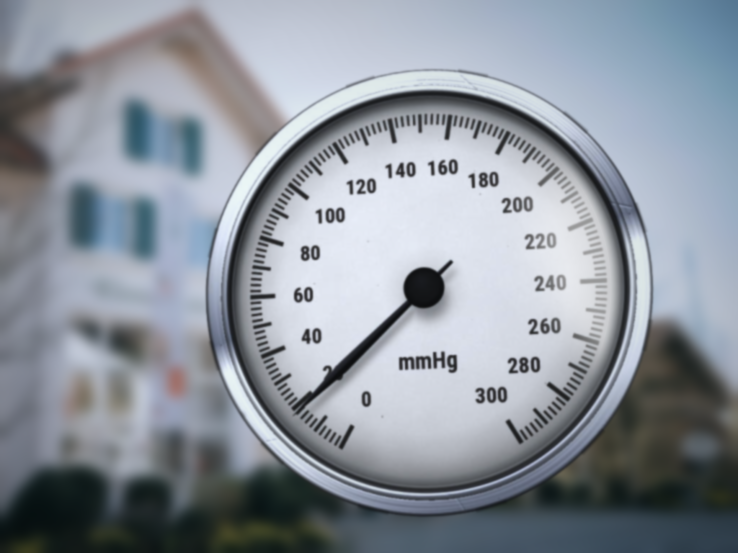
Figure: value=18 unit=mmHg
